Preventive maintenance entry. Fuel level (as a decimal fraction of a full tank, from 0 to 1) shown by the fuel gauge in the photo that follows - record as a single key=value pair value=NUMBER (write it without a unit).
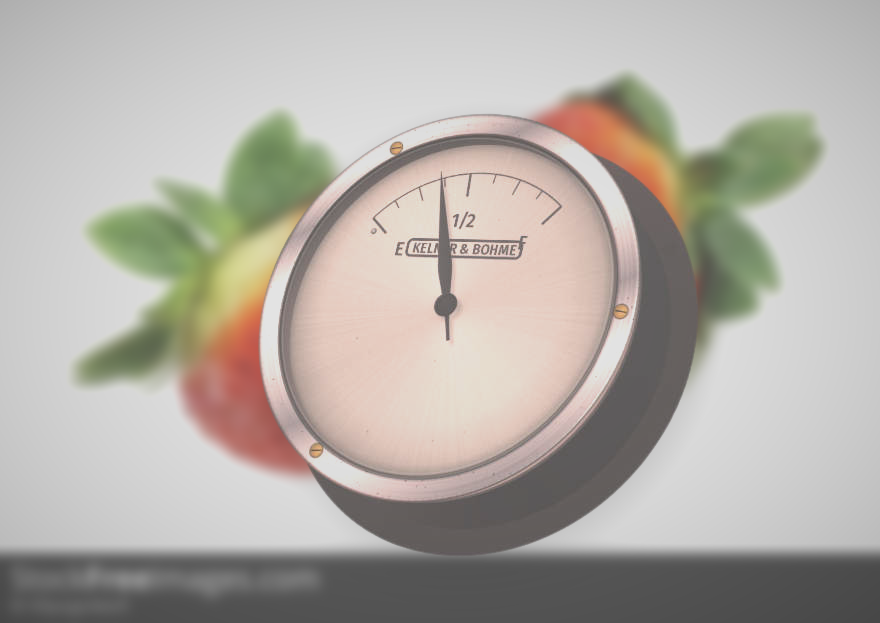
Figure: value=0.375
